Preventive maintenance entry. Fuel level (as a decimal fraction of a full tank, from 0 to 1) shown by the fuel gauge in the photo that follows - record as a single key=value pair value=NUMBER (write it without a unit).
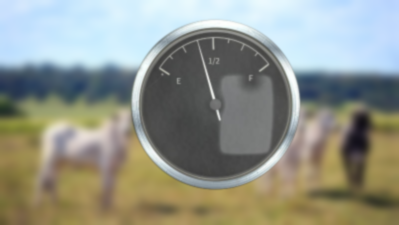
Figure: value=0.375
